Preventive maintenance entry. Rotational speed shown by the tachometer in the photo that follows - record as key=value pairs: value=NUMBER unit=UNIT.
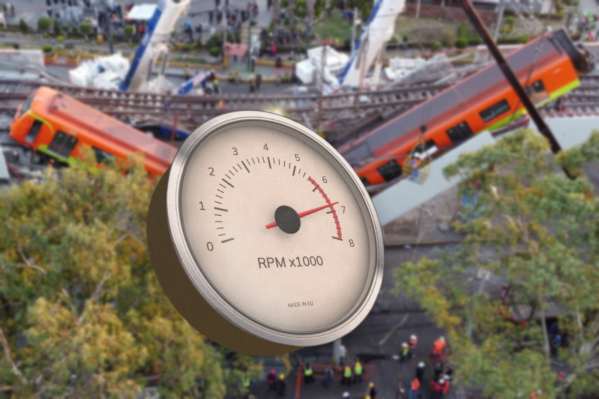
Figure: value=6800 unit=rpm
